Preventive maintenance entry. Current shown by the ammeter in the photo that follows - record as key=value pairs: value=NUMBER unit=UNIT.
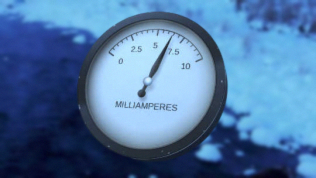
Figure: value=6.5 unit=mA
